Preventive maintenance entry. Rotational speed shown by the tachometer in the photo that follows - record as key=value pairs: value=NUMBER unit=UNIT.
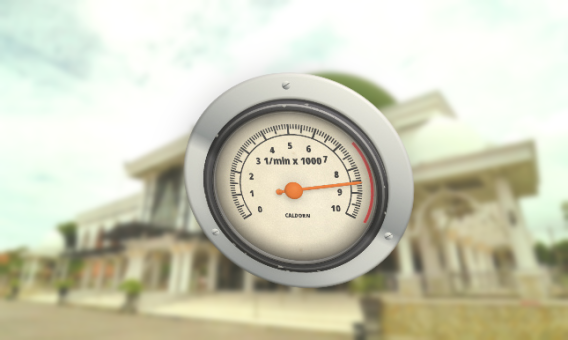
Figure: value=8500 unit=rpm
